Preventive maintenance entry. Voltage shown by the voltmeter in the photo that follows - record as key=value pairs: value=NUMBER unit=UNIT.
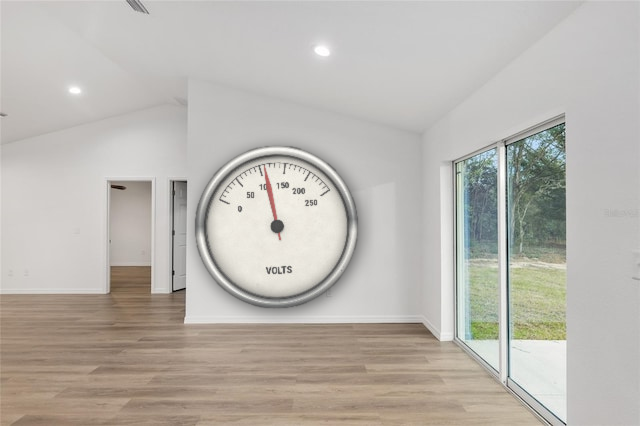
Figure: value=110 unit=V
